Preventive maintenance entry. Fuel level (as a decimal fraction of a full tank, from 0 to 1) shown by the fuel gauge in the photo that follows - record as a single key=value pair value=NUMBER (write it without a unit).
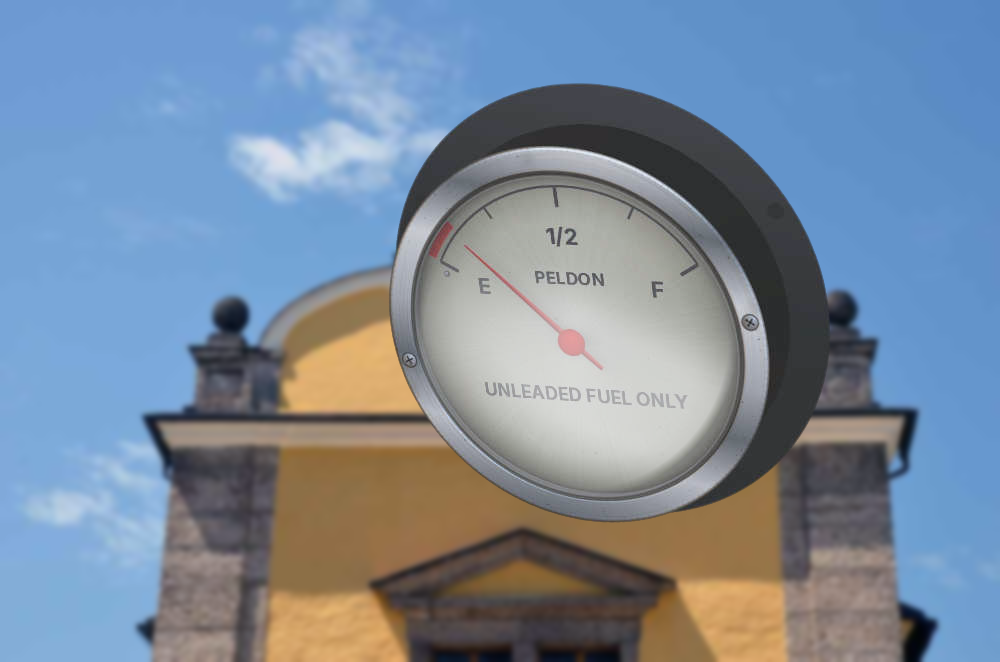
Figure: value=0.125
